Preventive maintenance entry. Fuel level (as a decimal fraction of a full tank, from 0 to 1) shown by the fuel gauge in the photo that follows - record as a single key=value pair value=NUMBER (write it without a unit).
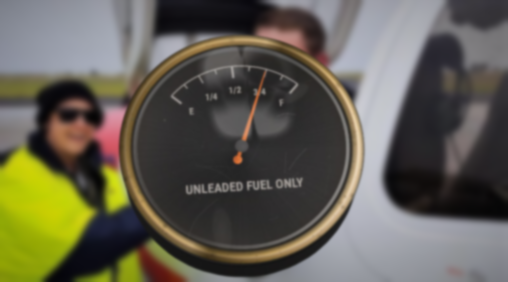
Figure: value=0.75
